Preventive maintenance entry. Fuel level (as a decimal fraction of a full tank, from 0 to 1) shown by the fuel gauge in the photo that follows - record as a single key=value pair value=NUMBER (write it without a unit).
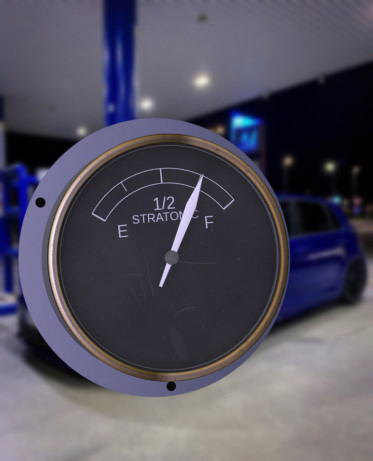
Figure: value=0.75
